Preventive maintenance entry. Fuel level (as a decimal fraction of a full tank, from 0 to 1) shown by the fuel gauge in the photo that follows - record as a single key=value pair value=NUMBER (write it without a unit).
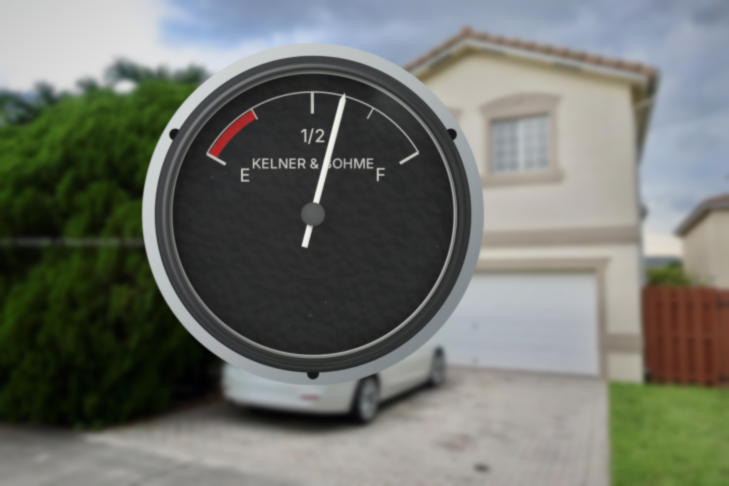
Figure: value=0.625
